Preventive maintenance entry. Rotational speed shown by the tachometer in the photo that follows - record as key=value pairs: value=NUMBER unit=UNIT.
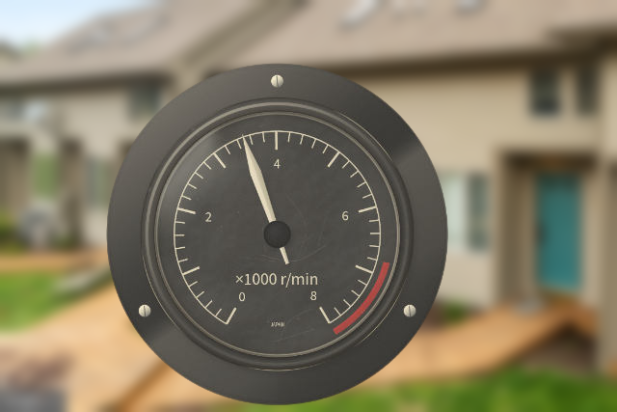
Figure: value=3500 unit=rpm
